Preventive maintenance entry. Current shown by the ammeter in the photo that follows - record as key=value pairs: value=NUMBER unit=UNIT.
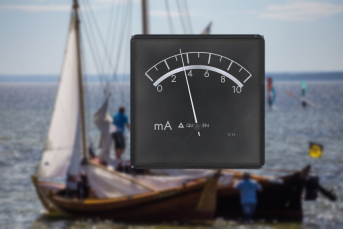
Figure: value=3.5 unit=mA
